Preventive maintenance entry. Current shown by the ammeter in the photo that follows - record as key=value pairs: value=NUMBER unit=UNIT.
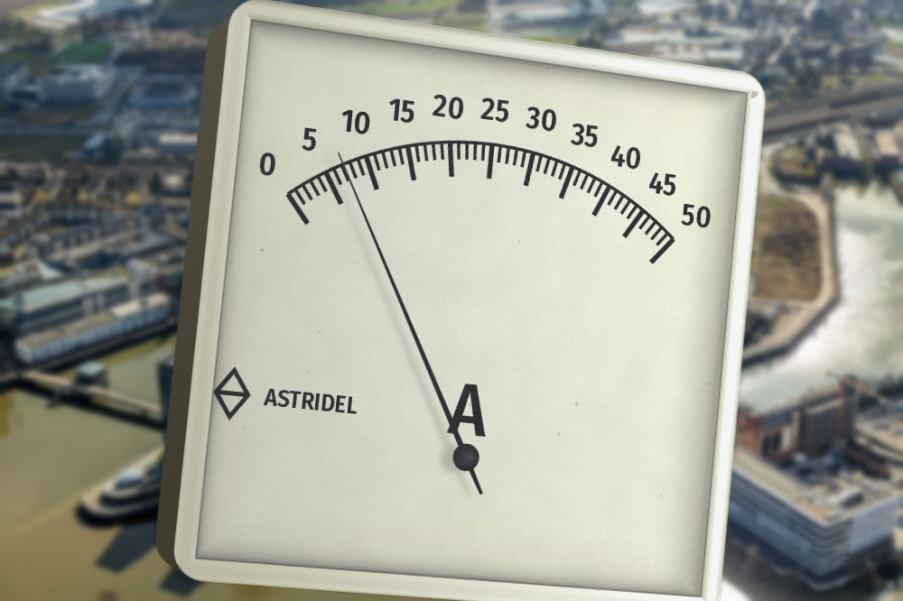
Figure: value=7 unit=A
